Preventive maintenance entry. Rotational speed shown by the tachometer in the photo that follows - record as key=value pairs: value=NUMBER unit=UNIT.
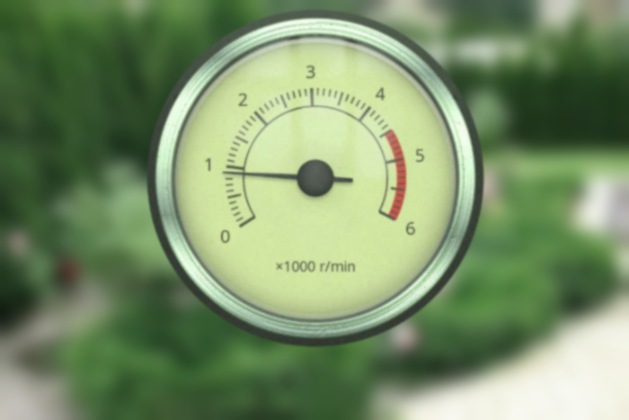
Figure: value=900 unit=rpm
